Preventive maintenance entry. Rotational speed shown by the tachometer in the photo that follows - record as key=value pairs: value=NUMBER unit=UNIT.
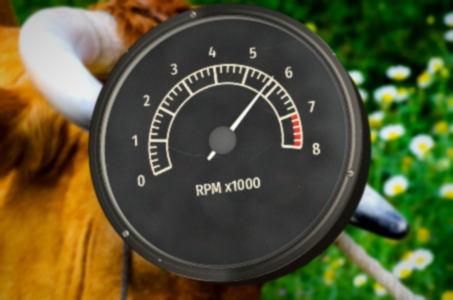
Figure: value=5800 unit=rpm
